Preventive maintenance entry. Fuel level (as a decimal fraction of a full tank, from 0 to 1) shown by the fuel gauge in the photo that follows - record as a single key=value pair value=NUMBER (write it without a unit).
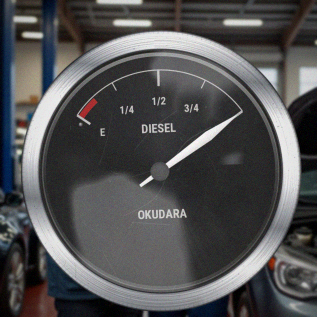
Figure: value=1
